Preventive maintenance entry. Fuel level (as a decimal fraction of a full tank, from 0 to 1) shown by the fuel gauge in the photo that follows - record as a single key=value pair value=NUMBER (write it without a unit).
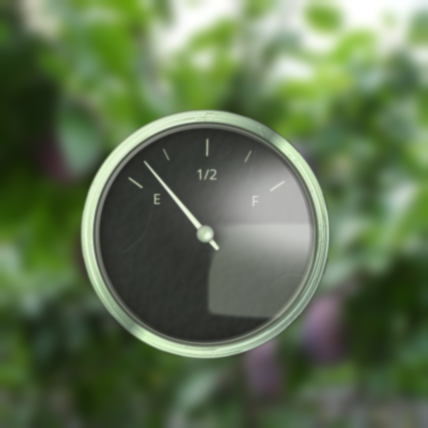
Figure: value=0.125
